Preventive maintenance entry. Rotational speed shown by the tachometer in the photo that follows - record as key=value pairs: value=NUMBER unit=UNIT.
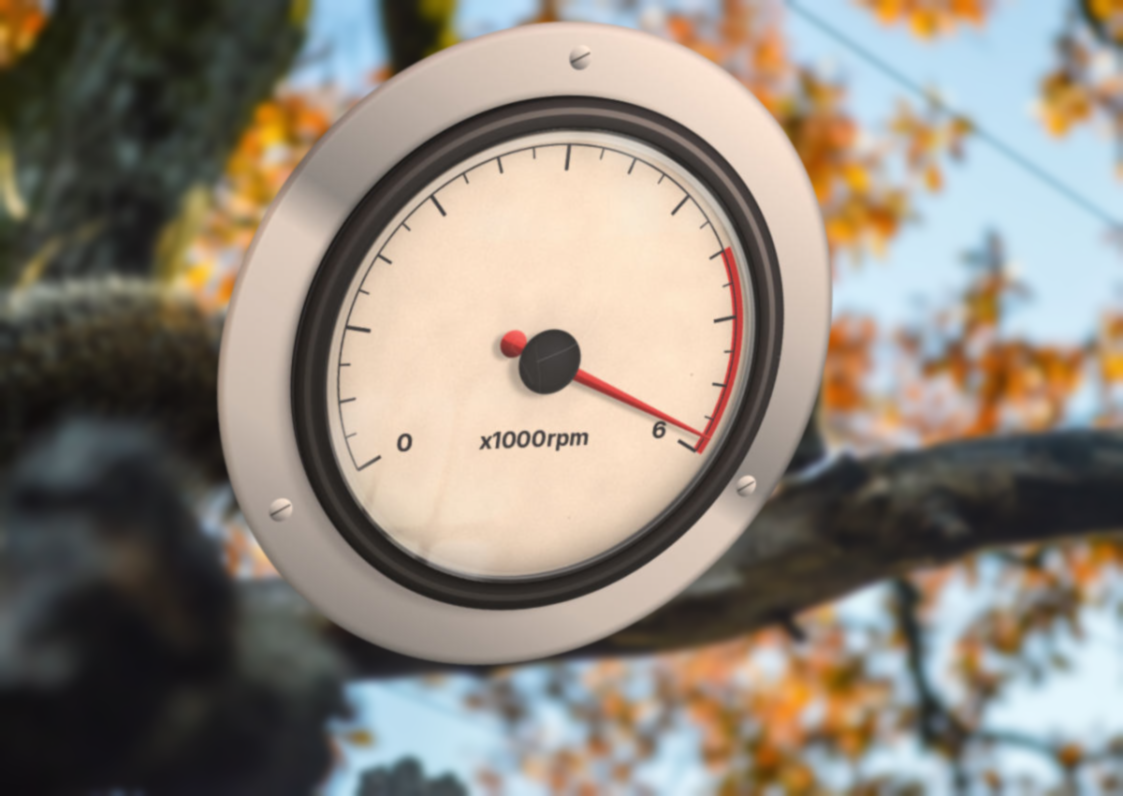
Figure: value=5875 unit=rpm
